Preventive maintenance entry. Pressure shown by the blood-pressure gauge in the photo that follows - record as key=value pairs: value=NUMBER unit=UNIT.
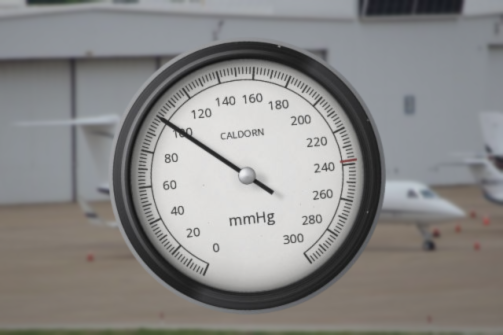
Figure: value=100 unit=mmHg
